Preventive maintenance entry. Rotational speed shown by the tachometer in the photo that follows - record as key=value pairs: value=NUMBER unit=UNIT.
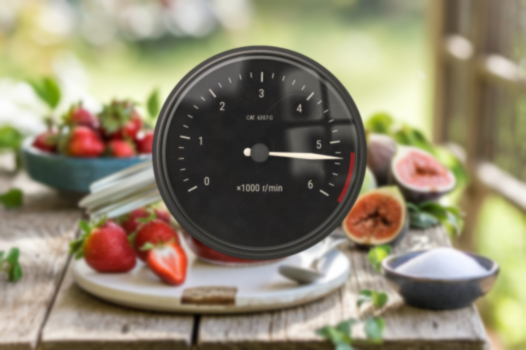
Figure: value=5300 unit=rpm
